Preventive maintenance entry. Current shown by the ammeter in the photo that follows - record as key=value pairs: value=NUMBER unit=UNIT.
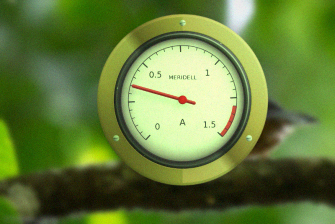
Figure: value=0.35 unit=A
